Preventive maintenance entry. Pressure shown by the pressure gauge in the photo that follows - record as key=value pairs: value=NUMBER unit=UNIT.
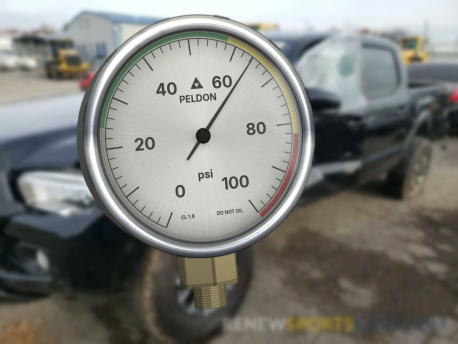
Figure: value=64 unit=psi
